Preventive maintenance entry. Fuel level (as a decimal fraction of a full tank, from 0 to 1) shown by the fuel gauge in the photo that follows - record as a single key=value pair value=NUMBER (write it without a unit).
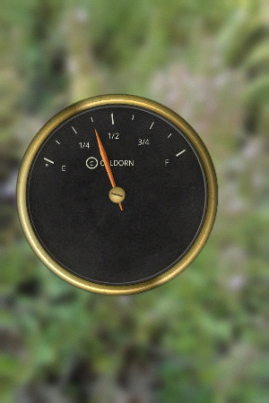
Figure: value=0.375
